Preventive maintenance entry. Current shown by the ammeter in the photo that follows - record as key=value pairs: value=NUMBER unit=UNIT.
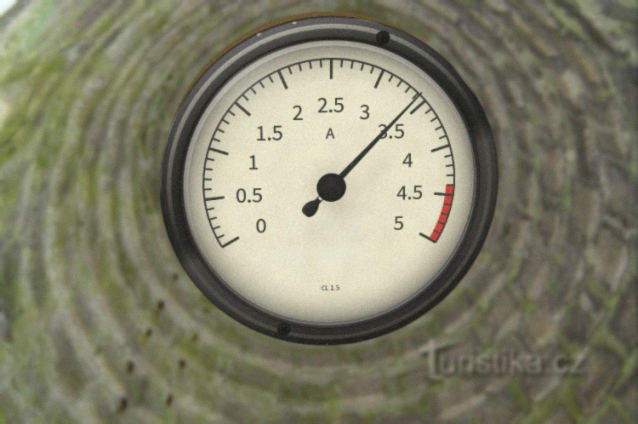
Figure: value=3.4 unit=A
